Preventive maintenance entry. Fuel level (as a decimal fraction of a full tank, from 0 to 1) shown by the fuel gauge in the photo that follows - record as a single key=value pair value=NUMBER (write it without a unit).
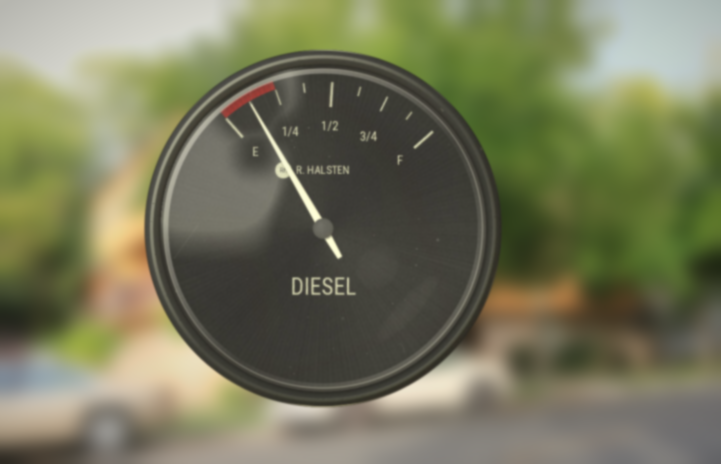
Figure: value=0.125
